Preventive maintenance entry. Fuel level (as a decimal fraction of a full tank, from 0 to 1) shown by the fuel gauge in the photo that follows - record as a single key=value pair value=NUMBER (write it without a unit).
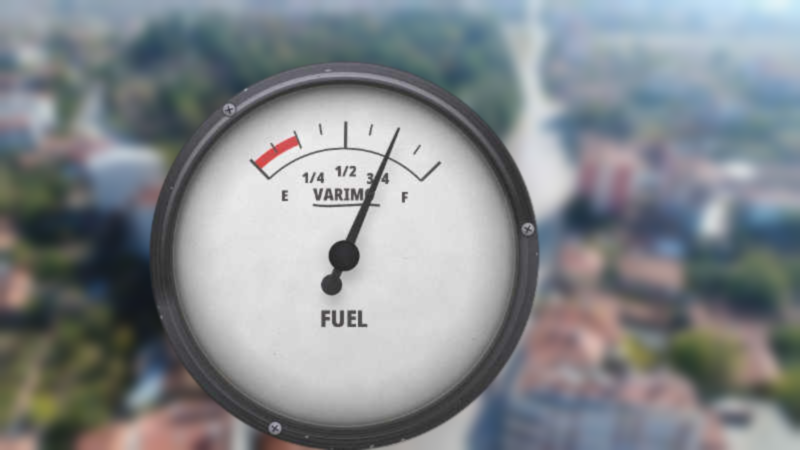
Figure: value=0.75
